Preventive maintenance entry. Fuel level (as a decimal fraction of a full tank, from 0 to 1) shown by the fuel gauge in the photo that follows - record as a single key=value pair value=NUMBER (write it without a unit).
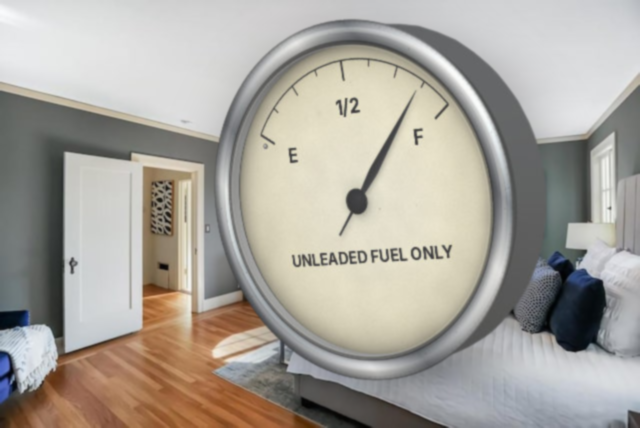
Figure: value=0.875
